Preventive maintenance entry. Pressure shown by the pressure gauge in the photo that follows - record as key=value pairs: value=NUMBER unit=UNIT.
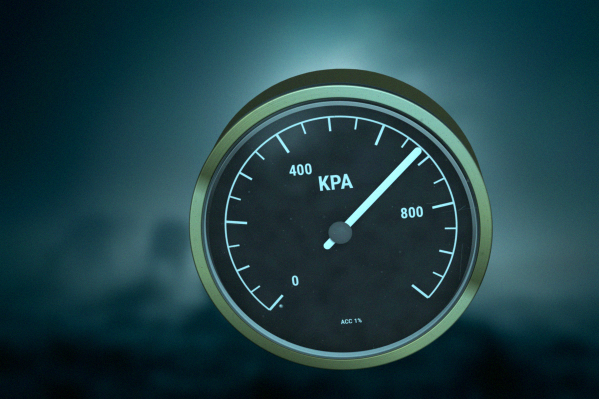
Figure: value=675 unit=kPa
